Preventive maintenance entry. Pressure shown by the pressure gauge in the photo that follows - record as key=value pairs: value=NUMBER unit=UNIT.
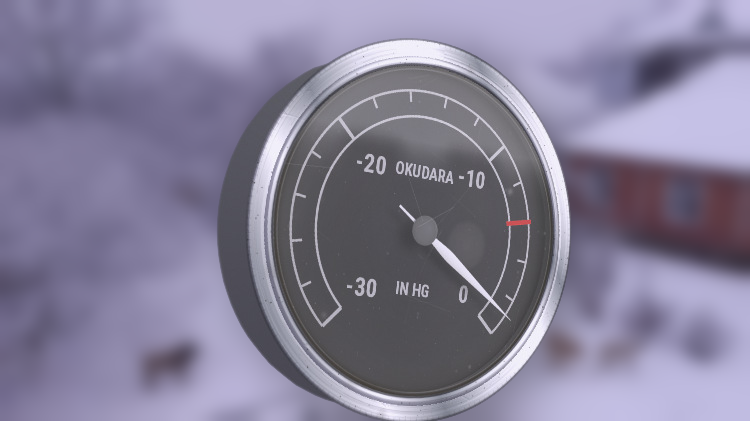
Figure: value=-1 unit=inHg
